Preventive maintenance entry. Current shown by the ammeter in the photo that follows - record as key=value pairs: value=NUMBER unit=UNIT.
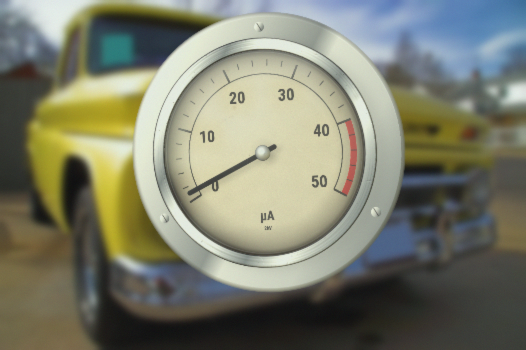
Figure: value=1 unit=µA
